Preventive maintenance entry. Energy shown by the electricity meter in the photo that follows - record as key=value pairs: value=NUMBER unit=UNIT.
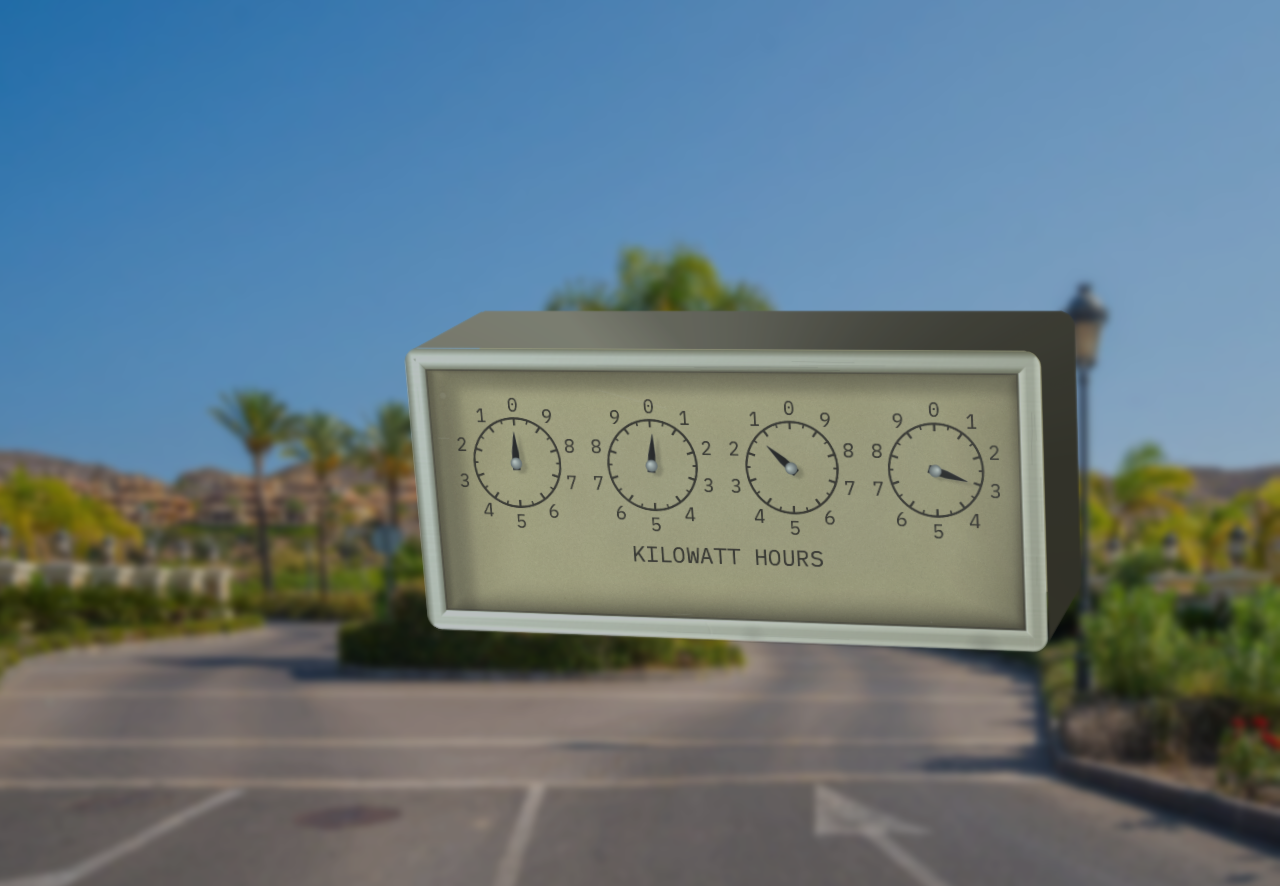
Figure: value=13 unit=kWh
